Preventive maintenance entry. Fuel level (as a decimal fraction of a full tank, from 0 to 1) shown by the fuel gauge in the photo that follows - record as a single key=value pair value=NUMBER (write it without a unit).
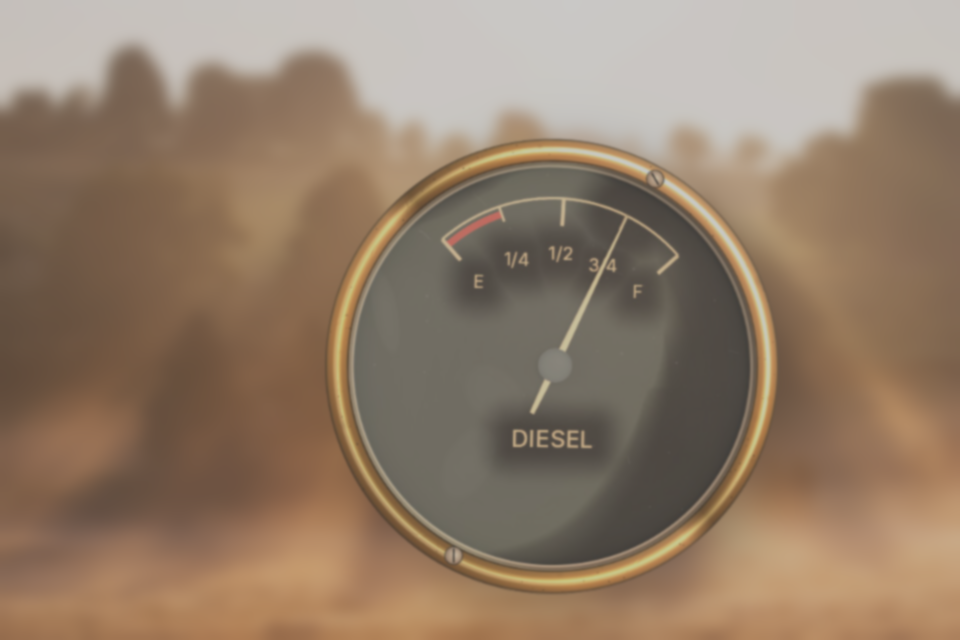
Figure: value=0.75
